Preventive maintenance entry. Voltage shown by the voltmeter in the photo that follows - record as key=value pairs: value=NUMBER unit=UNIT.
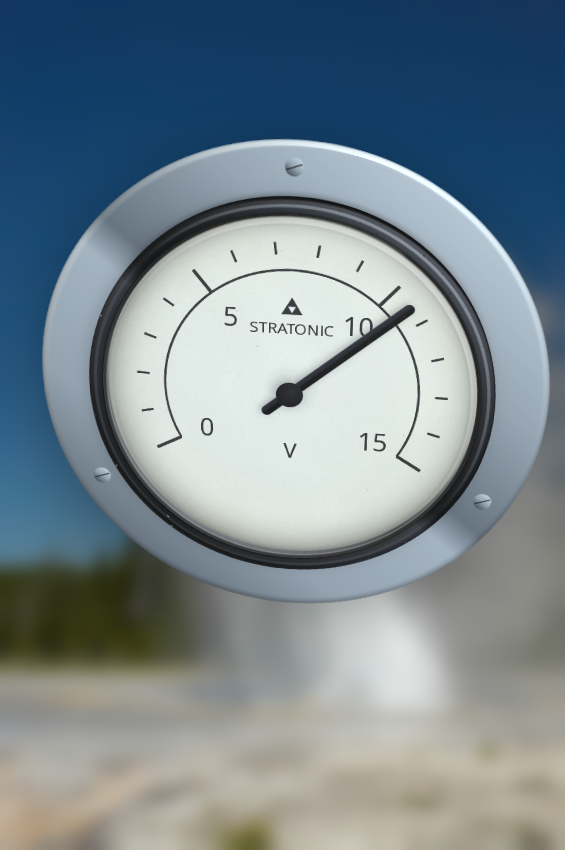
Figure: value=10.5 unit=V
